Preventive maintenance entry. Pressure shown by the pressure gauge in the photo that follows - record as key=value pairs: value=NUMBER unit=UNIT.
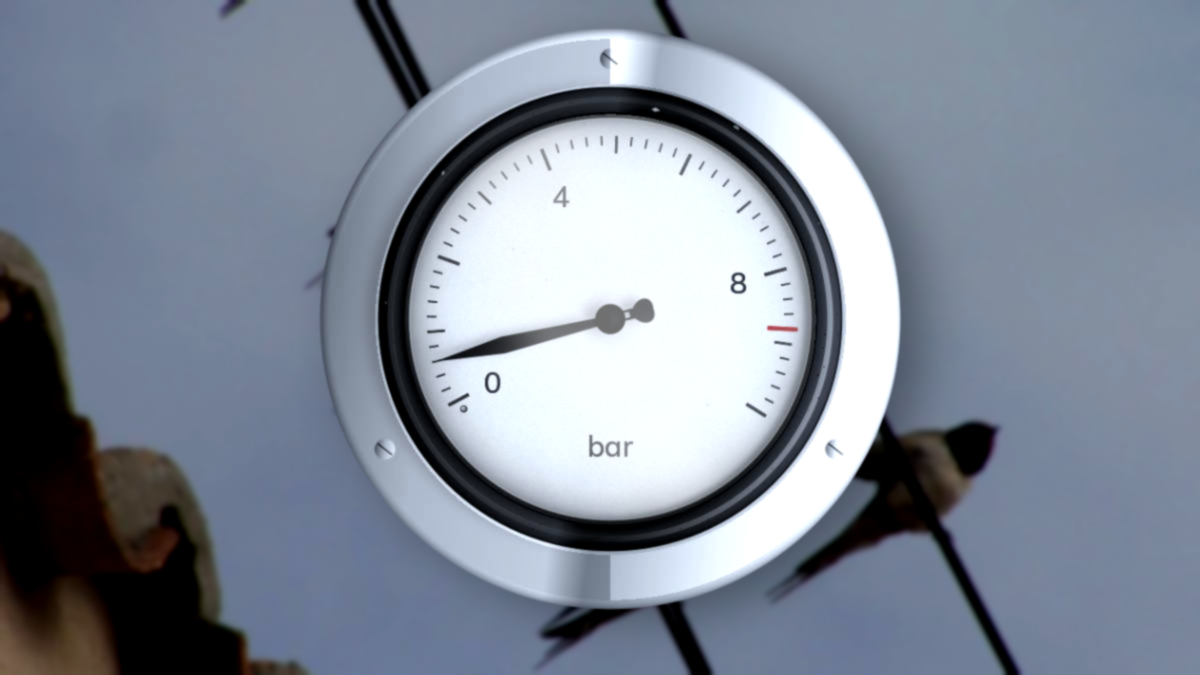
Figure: value=0.6 unit=bar
